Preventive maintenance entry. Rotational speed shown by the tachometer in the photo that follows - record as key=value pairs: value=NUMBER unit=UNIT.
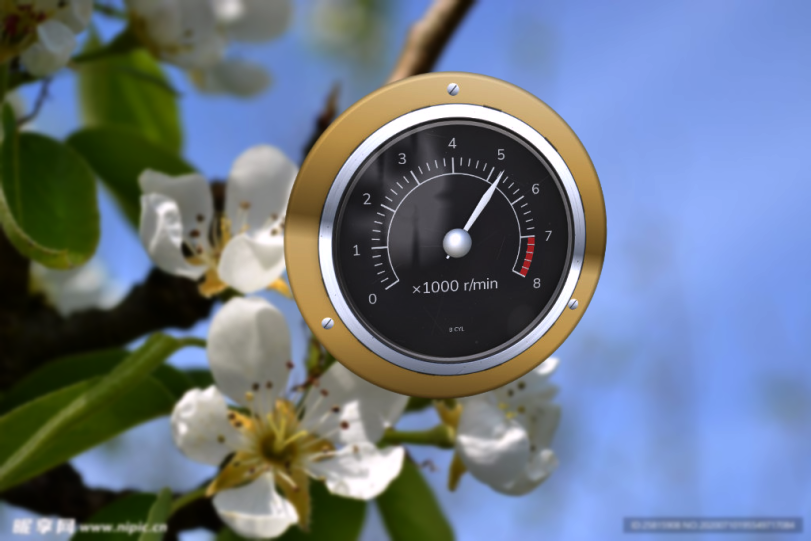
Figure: value=5200 unit=rpm
